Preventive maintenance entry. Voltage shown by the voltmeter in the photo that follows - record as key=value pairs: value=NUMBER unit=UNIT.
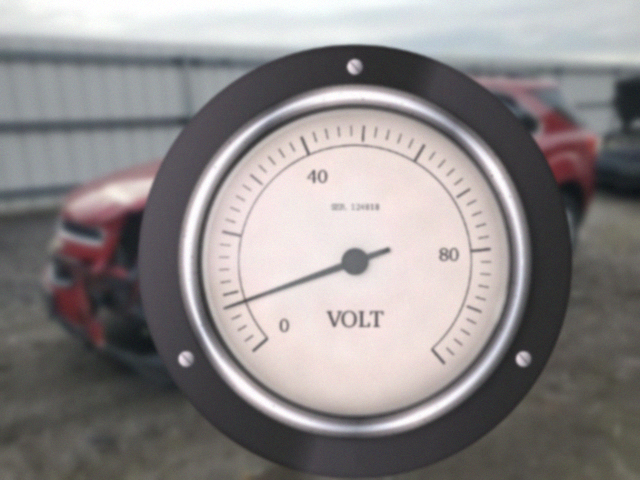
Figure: value=8 unit=V
